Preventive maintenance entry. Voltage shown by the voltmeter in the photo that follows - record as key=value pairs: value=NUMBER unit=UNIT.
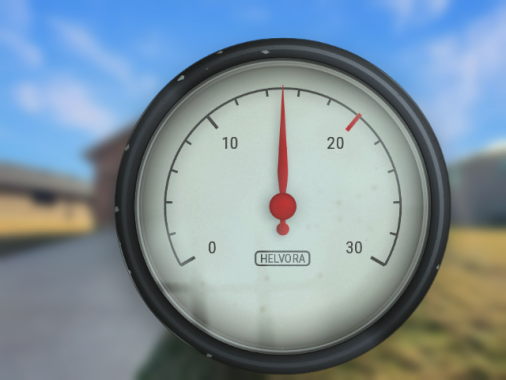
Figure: value=15 unit=V
